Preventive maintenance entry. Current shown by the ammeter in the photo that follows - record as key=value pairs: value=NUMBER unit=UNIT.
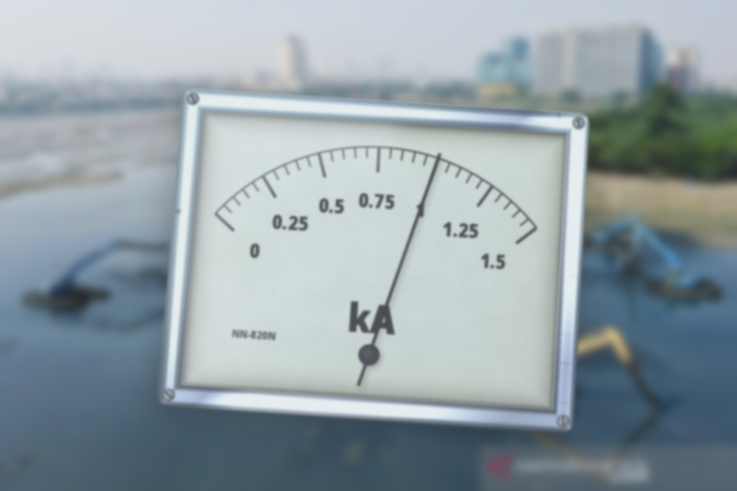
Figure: value=1 unit=kA
